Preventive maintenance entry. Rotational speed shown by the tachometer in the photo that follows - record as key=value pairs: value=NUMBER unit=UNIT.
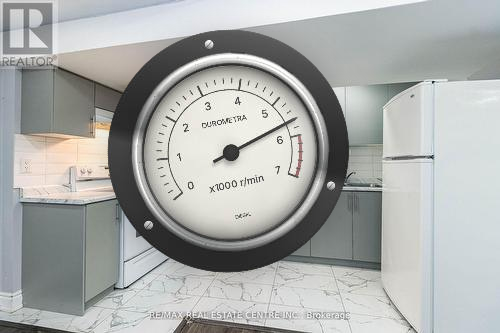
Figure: value=5600 unit=rpm
